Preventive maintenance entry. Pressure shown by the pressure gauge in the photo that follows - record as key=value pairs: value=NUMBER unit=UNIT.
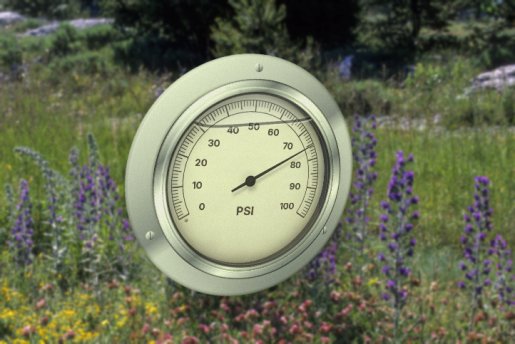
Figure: value=75 unit=psi
